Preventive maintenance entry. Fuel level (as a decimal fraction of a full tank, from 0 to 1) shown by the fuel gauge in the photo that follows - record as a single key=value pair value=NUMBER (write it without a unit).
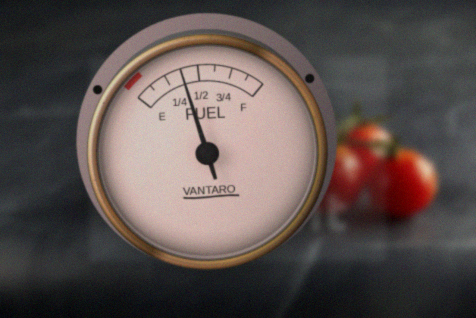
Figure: value=0.375
